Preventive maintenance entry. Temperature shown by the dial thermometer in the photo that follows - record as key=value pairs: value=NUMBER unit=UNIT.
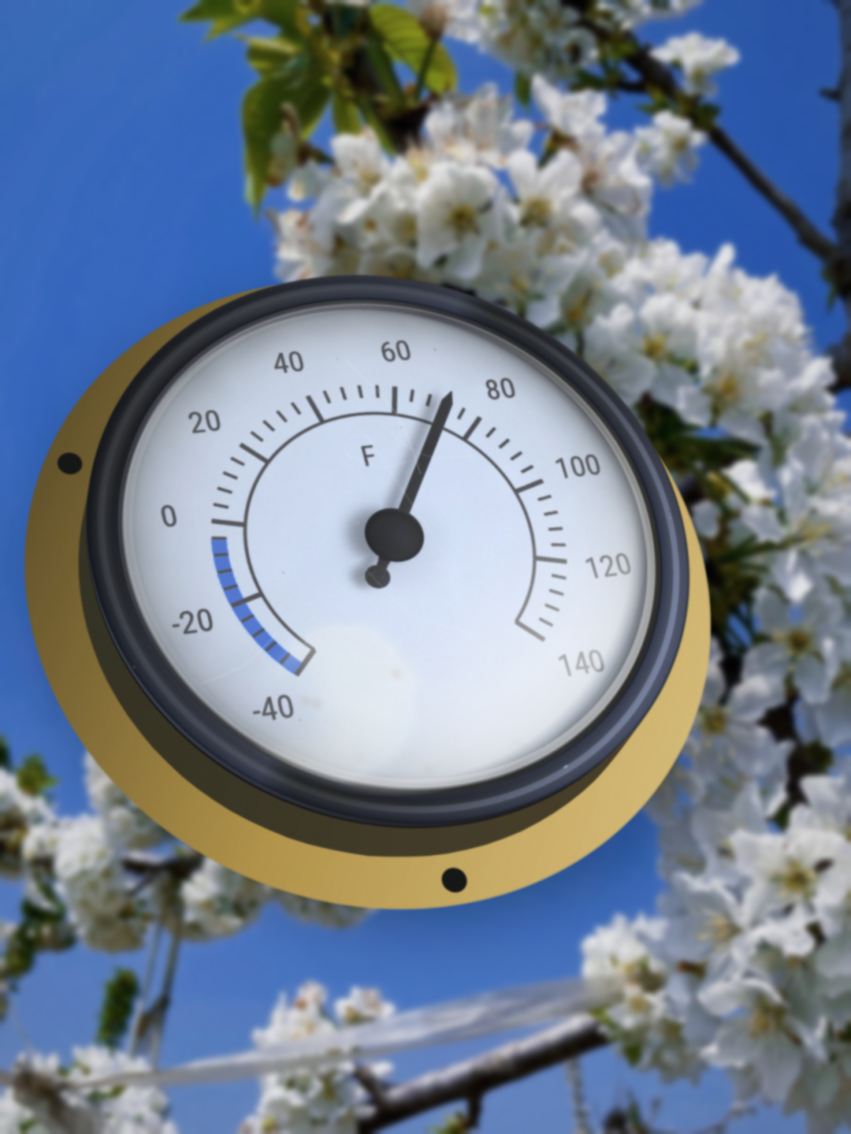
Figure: value=72 unit=°F
